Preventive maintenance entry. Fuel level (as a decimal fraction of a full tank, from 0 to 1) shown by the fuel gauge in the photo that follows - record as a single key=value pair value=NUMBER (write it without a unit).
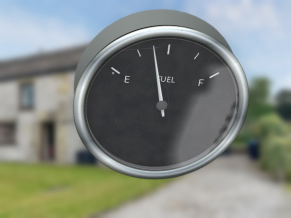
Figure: value=0.375
